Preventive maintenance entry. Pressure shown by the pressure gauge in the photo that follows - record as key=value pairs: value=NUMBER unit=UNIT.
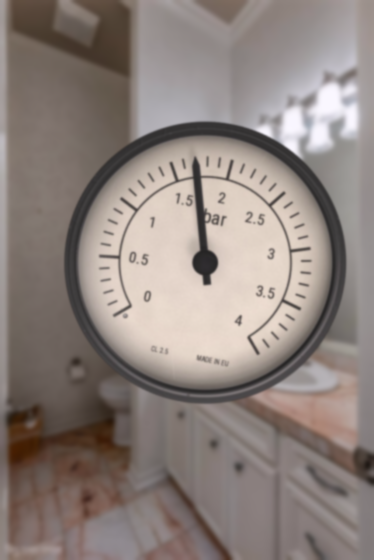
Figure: value=1.7 unit=bar
